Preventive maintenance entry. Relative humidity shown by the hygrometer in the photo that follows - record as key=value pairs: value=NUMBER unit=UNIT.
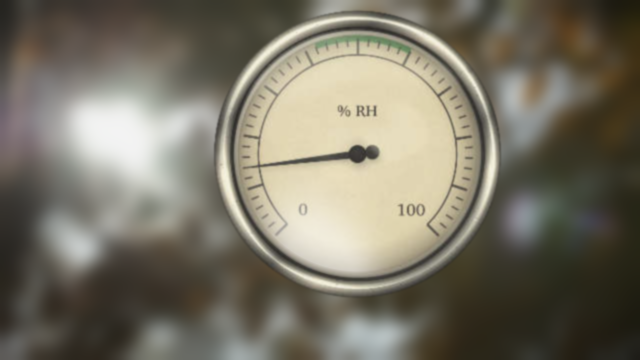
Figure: value=14 unit=%
